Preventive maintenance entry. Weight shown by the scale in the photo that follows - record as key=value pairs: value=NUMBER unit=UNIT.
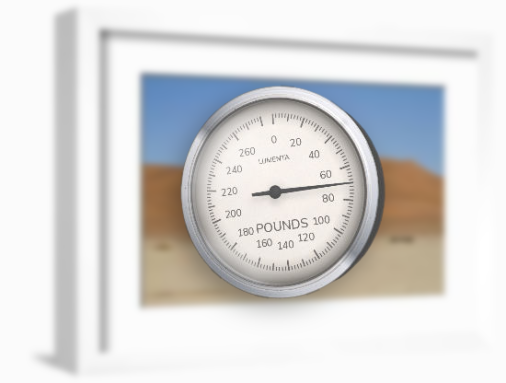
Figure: value=70 unit=lb
